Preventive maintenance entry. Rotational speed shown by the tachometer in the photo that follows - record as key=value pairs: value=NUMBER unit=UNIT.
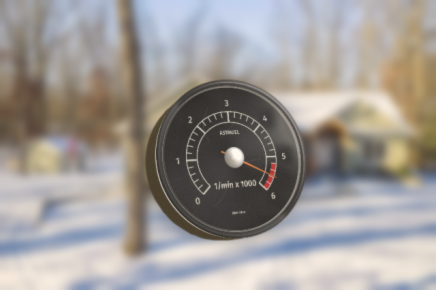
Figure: value=5600 unit=rpm
